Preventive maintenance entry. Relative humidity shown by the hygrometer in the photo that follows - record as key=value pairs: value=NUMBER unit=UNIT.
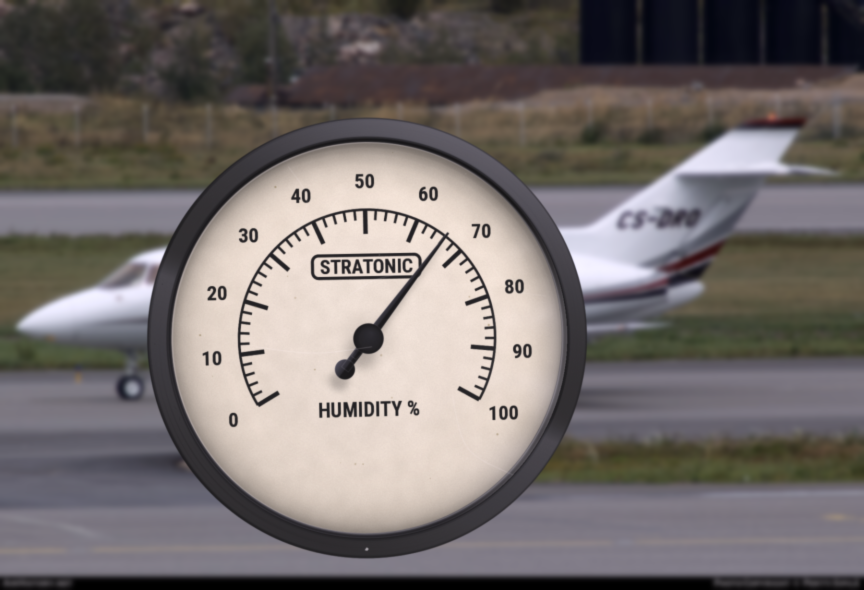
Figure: value=66 unit=%
